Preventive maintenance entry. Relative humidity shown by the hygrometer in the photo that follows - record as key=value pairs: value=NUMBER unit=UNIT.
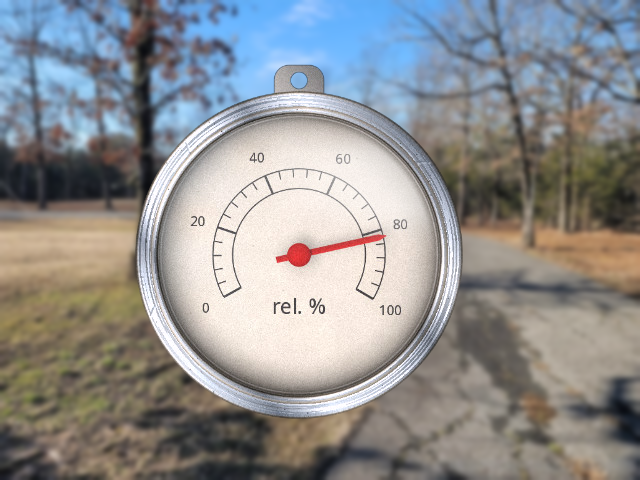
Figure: value=82 unit=%
